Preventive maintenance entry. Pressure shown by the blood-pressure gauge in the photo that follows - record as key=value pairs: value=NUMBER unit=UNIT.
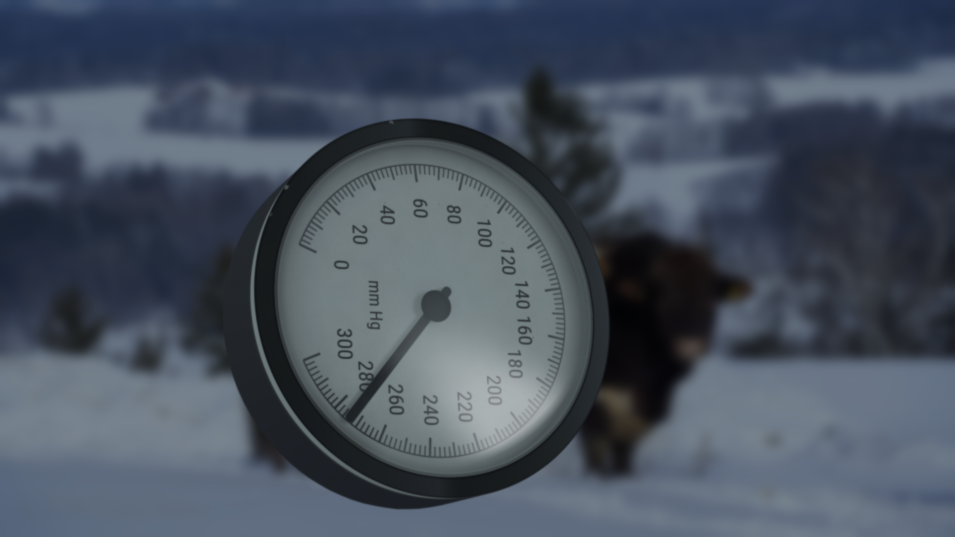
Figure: value=274 unit=mmHg
